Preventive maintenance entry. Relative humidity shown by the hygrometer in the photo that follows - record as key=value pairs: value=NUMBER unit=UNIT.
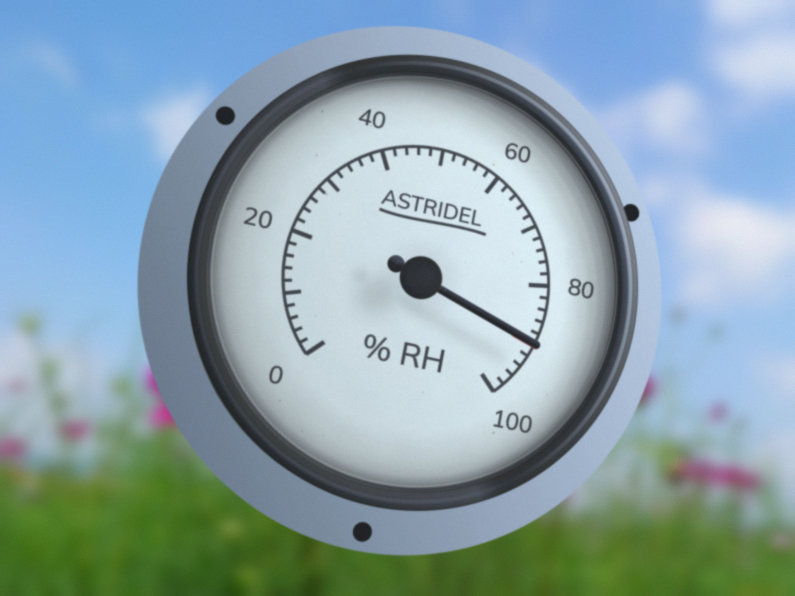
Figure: value=90 unit=%
